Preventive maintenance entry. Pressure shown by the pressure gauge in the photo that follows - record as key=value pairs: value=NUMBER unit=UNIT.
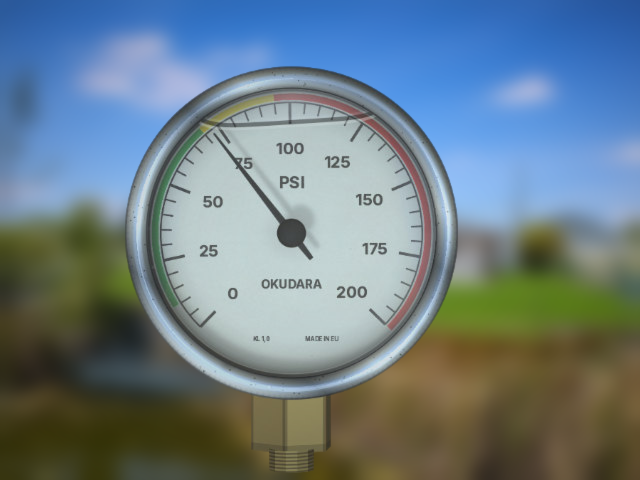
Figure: value=72.5 unit=psi
